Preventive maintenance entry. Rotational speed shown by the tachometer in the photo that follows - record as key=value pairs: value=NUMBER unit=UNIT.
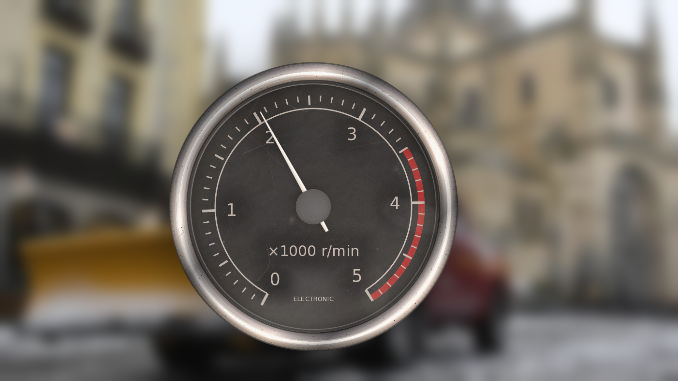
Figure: value=2050 unit=rpm
